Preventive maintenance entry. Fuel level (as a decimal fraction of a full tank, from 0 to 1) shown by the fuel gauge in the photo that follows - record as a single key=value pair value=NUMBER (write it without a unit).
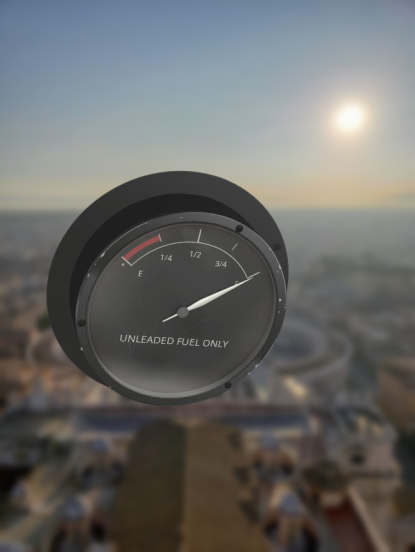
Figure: value=1
